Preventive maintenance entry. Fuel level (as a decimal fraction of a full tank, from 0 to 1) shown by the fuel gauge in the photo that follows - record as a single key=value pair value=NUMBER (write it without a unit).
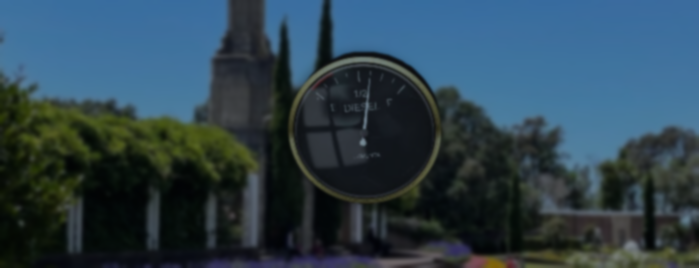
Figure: value=0.625
